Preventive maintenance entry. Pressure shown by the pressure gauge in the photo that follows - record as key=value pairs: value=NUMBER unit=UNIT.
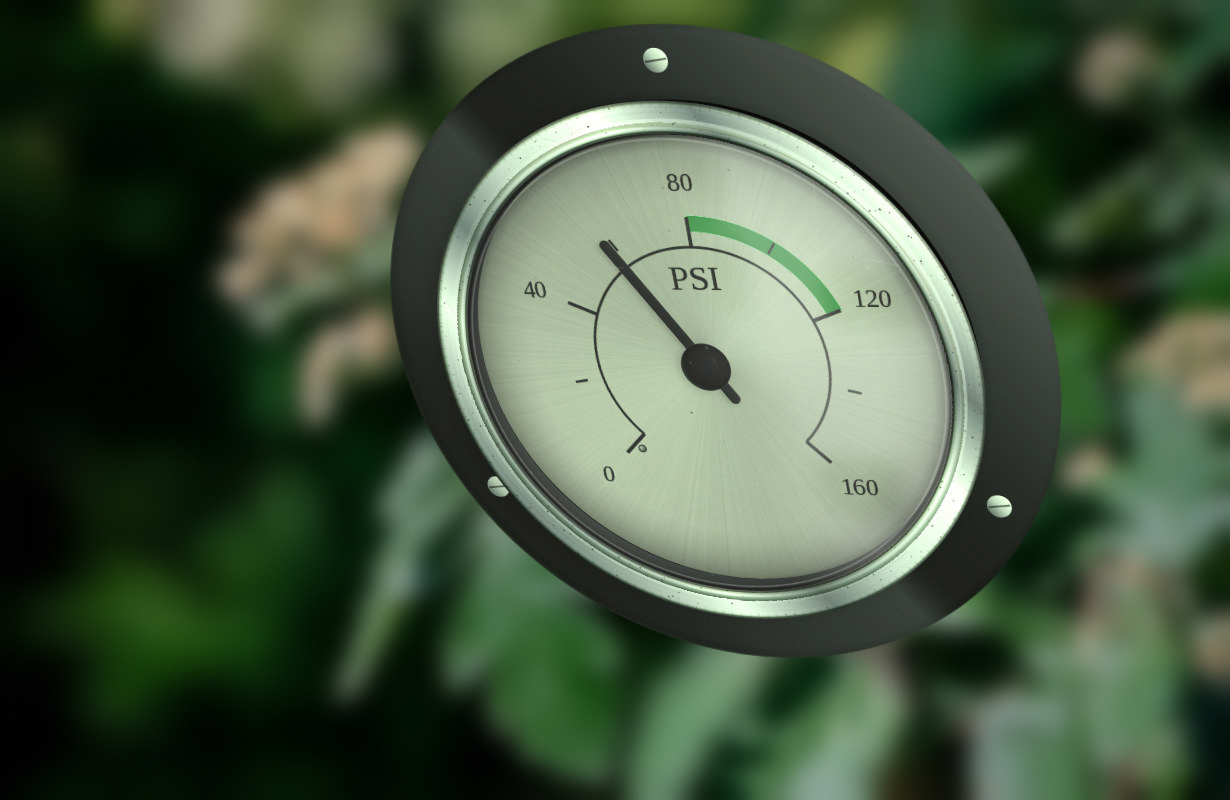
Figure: value=60 unit=psi
